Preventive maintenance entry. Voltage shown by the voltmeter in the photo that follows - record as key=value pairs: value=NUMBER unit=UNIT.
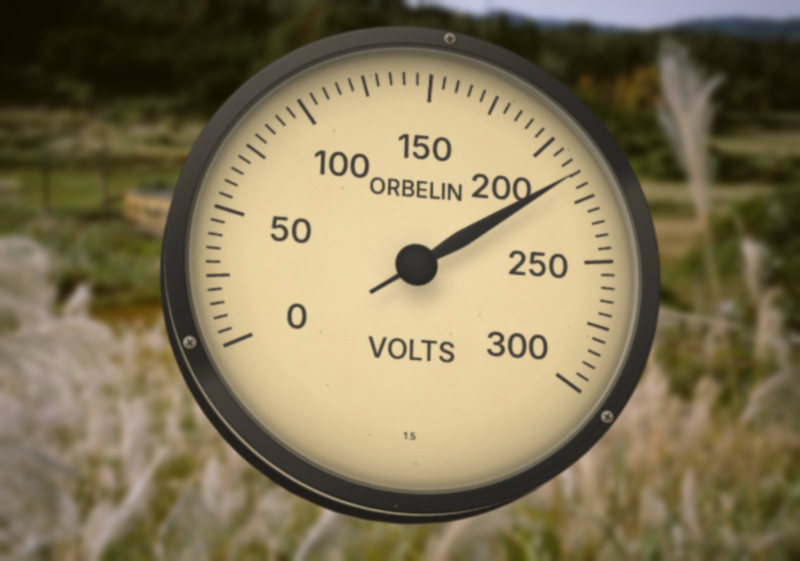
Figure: value=215 unit=V
